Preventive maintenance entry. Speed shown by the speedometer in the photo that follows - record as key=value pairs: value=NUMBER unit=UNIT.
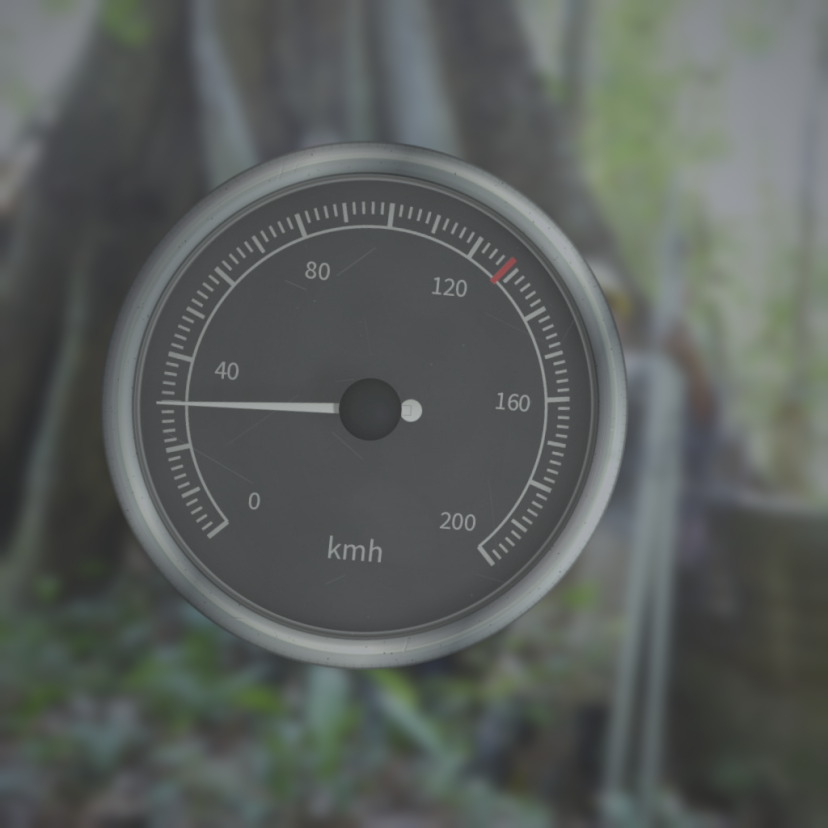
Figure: value=30 unit=km/h
